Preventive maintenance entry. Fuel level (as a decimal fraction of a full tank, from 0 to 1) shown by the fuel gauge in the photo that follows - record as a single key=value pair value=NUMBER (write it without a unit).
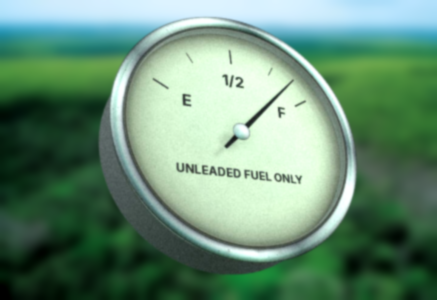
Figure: value=0.875
